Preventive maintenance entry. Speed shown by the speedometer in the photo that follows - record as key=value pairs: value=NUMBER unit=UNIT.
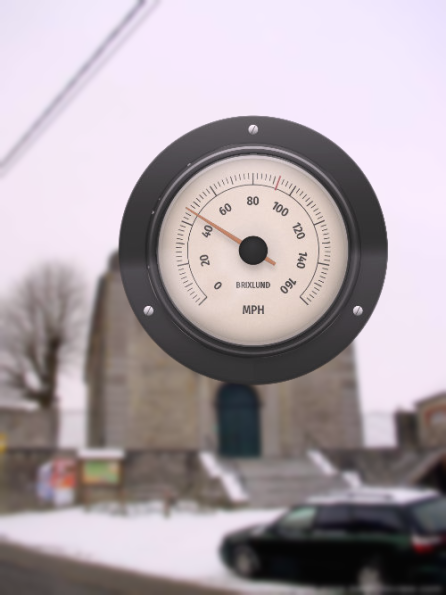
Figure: value=46 unit=mph
